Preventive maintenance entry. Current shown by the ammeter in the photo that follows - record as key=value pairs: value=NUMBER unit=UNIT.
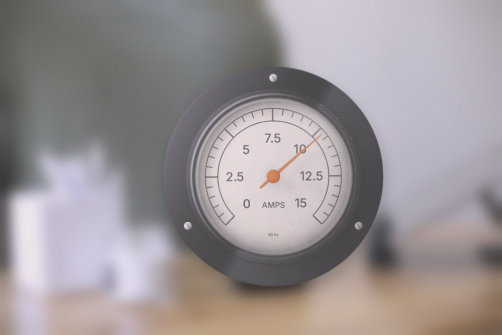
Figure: value=10.25 unit=A
